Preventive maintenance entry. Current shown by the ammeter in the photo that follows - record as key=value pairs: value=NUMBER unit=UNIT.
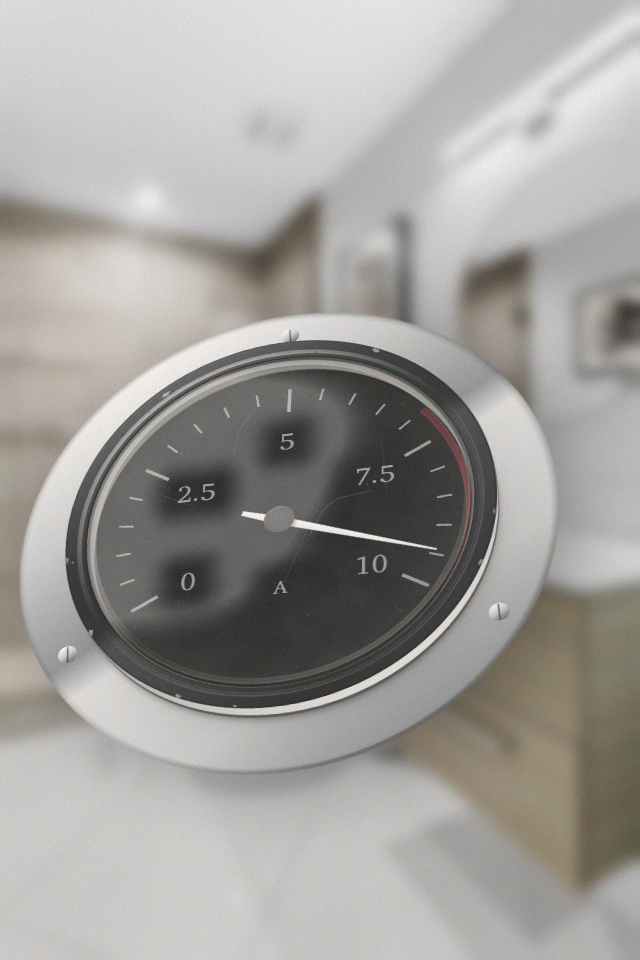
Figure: value=9.5 unit=A
